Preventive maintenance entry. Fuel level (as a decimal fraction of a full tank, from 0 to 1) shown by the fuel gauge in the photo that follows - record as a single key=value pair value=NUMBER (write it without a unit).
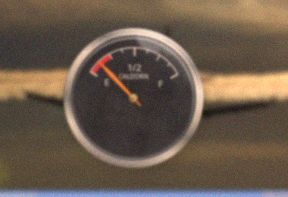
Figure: value=0.125
